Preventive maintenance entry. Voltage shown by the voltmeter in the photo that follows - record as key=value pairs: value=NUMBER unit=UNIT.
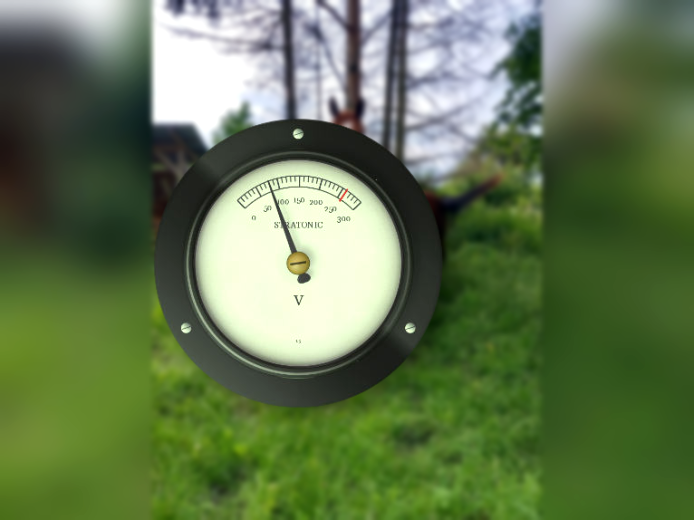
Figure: value=80 unit=V
